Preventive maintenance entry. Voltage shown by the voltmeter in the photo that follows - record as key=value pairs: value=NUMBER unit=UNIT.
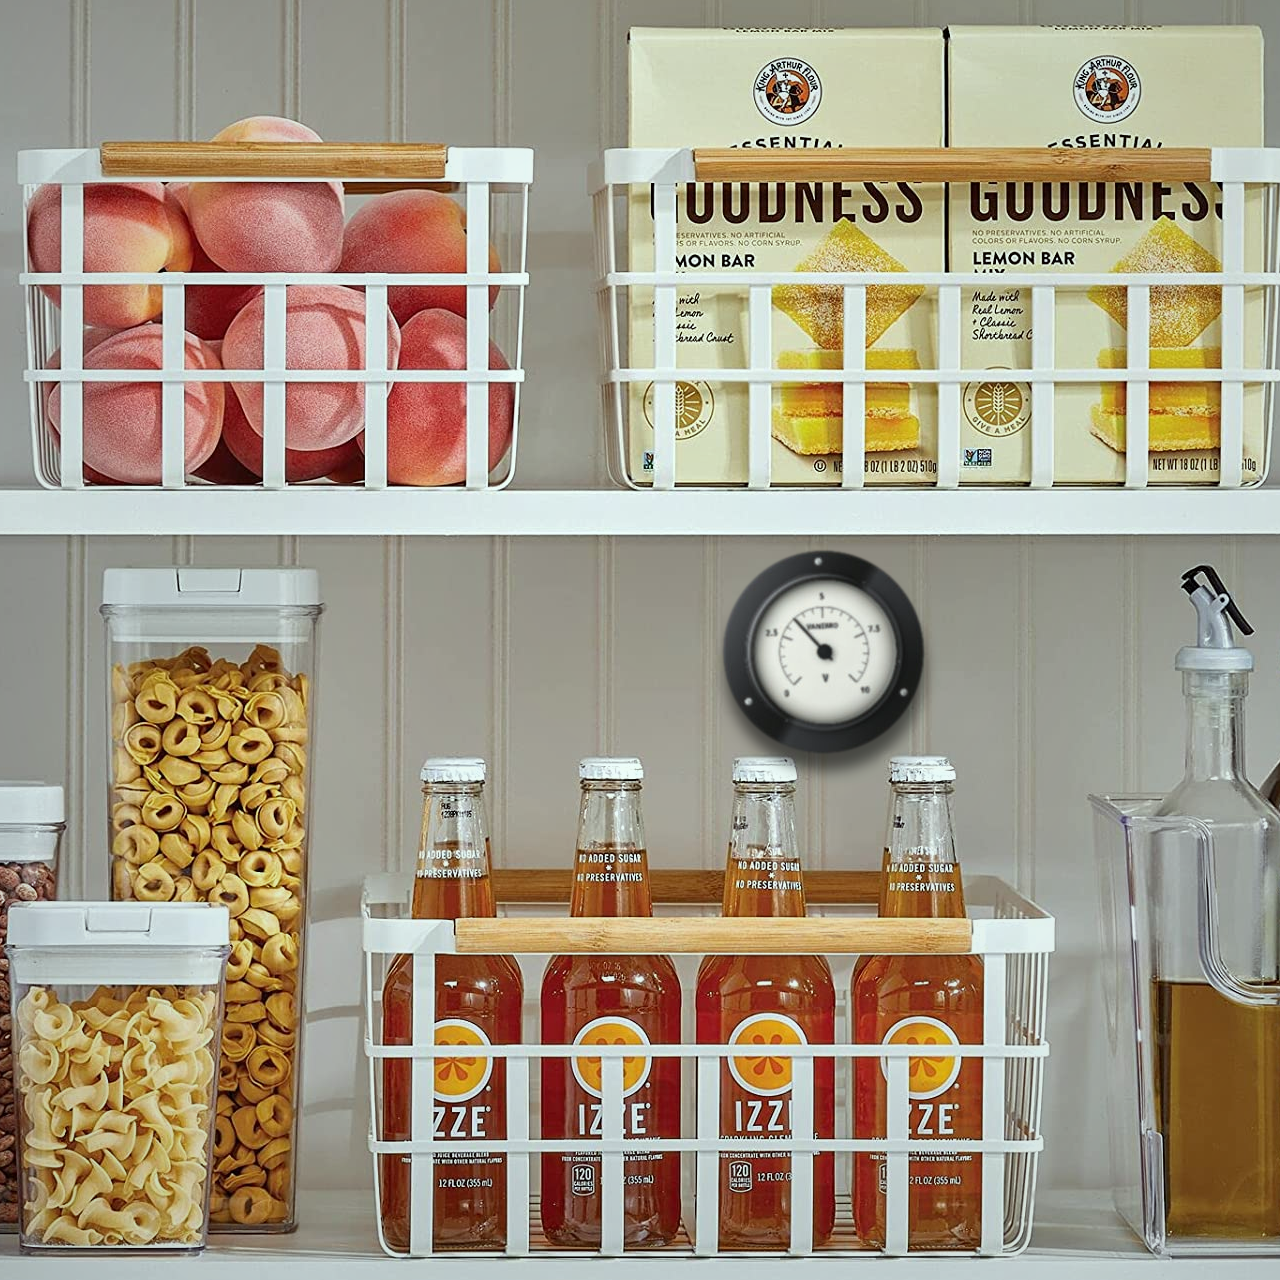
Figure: value=3.5 unit=V
